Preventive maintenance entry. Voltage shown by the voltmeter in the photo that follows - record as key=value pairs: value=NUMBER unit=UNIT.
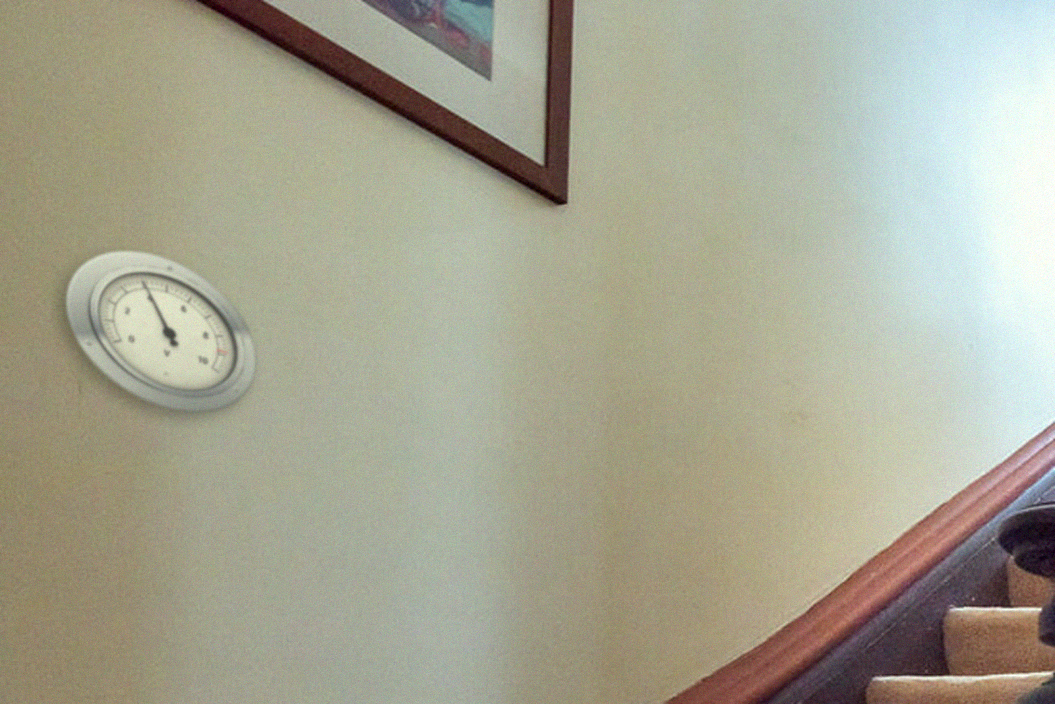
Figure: value=4 unit=V
